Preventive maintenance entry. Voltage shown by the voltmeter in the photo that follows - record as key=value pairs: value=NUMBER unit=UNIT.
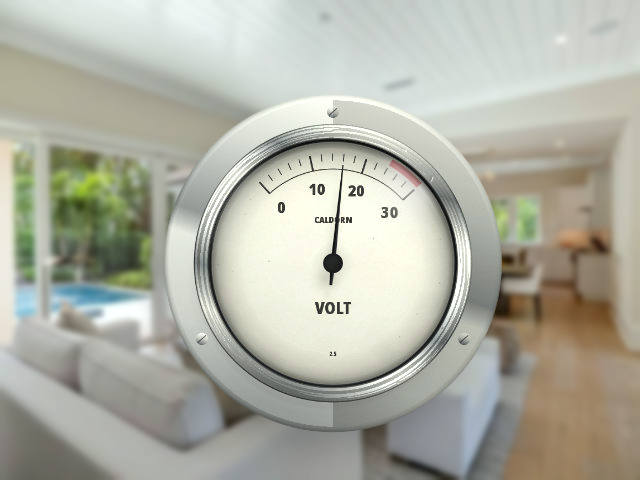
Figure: value=16 unit=V
